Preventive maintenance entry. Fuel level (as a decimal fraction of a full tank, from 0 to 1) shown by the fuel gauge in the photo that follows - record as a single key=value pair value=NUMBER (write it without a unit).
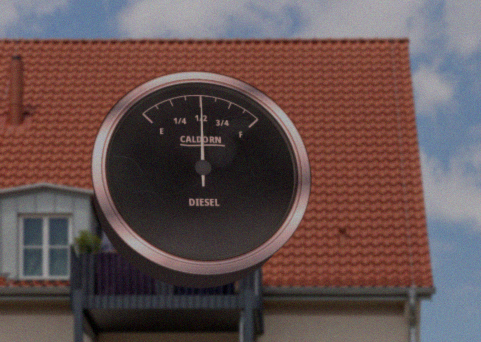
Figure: value=0.5
